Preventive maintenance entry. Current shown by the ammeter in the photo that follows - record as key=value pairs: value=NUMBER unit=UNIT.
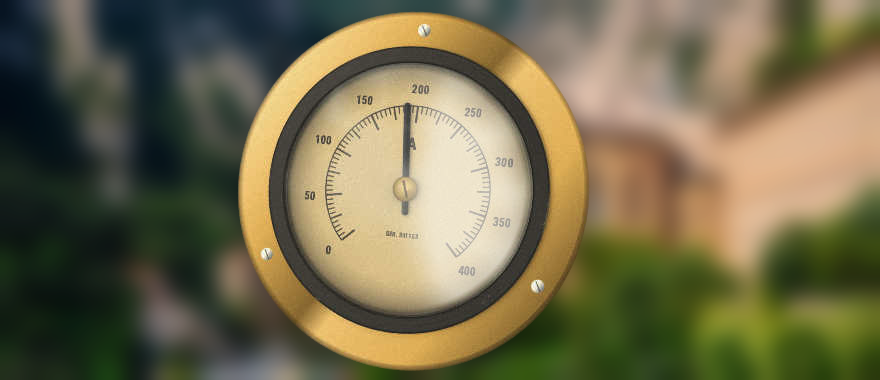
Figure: value=190 unit=A
